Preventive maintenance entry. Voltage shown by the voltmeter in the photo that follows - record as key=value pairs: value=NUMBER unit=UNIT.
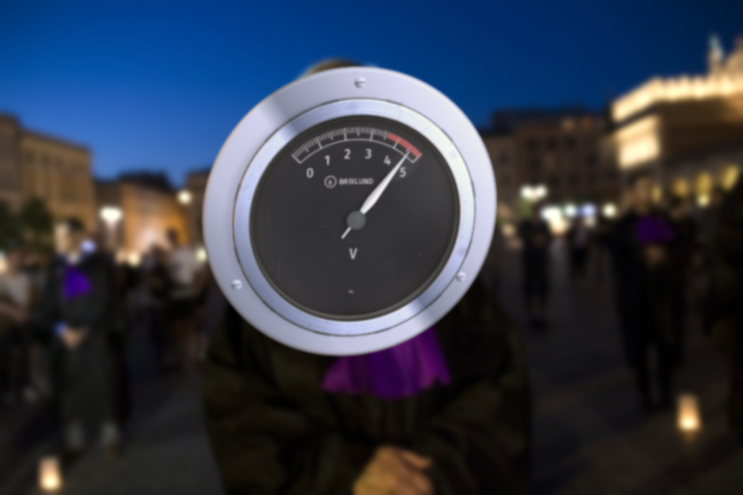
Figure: value=4.5 unit=V
